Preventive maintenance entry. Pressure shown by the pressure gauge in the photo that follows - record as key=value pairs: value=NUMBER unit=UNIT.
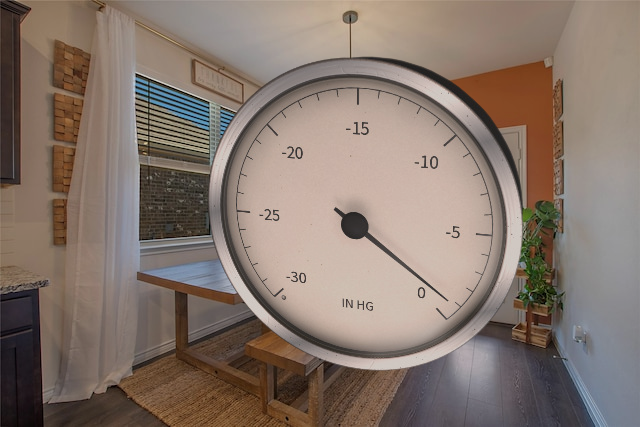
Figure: value=-1 unit=inHg
